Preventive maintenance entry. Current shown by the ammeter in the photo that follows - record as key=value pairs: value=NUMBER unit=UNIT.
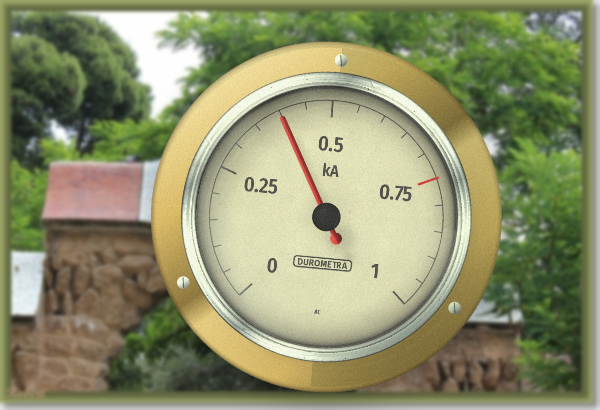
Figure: value=0.4 unit=kA
